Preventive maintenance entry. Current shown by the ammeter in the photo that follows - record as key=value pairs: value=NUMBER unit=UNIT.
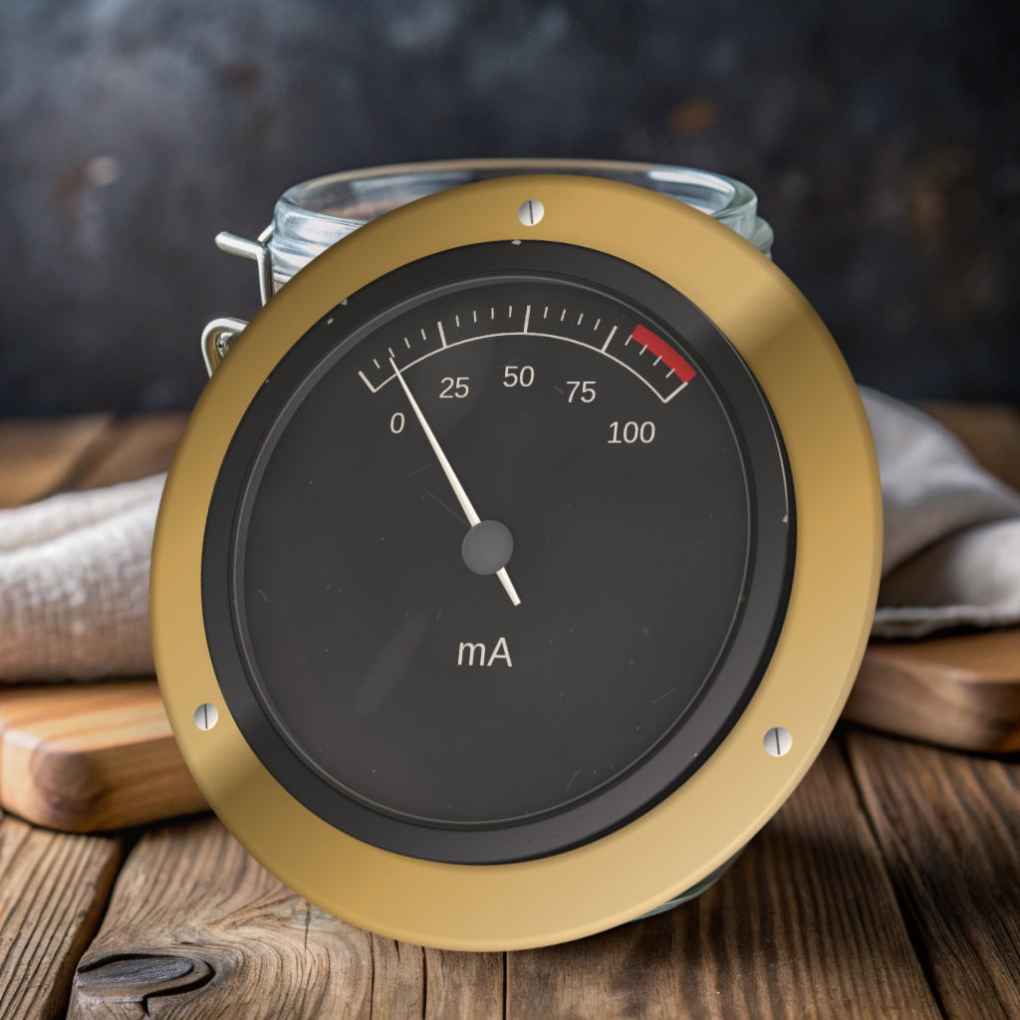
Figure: value=10 unit=mA
